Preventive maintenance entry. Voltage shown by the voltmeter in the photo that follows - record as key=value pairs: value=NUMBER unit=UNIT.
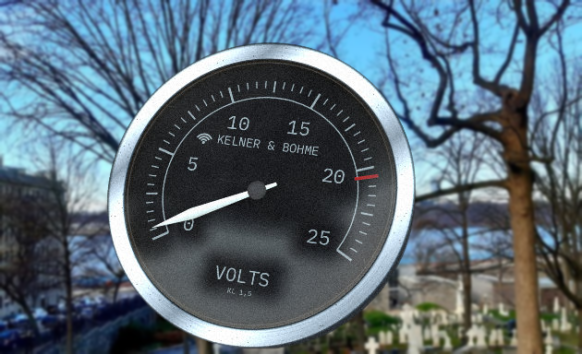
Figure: value=0.5 unit=V
